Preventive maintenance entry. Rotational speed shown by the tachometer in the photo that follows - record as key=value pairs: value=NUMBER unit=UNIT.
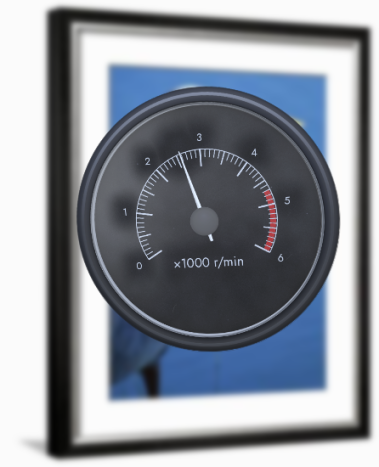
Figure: value=2600 unit=rpm
